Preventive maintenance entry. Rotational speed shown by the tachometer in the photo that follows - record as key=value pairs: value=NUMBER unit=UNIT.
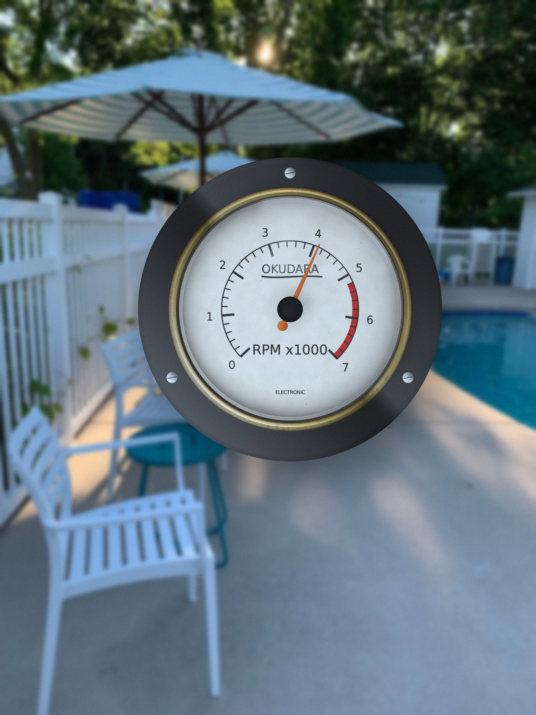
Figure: value=4100 unit=rpm
